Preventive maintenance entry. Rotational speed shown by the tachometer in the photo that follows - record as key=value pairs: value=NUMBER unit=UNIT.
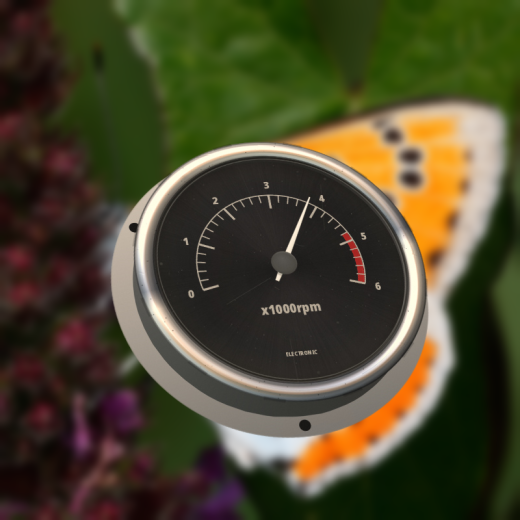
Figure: value=3800 unit=rpm
